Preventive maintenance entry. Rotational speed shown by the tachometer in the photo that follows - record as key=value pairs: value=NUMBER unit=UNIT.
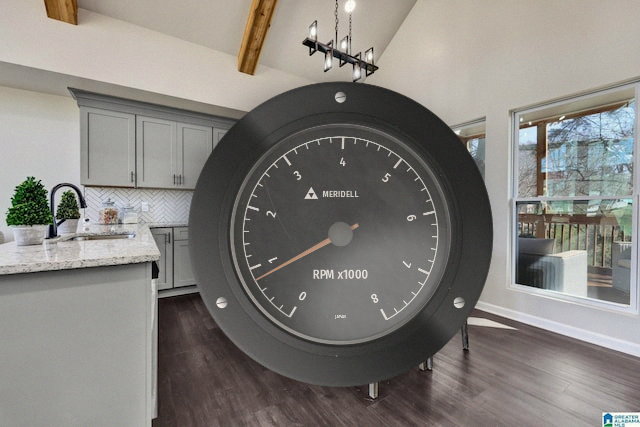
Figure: value=800 unit=rpm
